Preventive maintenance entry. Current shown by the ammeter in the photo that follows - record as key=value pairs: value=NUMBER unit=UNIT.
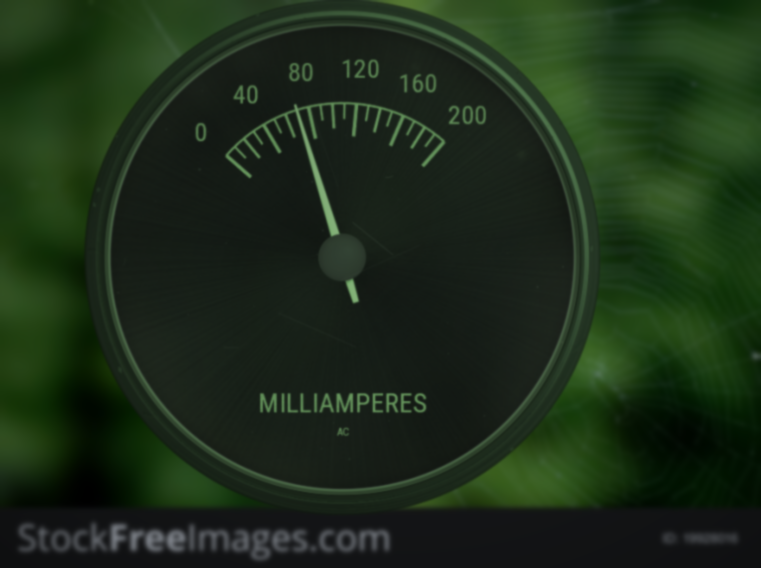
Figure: value=70 unit=mA
